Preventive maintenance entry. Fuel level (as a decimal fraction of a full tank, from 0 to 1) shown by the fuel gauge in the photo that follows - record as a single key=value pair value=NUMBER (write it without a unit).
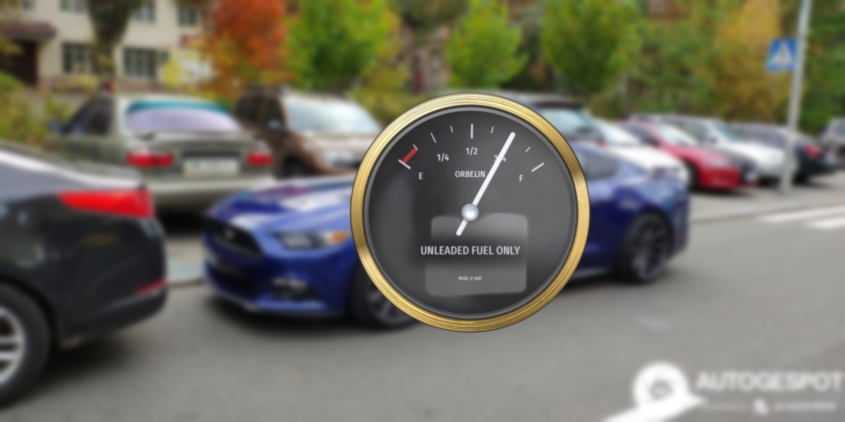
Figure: value=0.75
